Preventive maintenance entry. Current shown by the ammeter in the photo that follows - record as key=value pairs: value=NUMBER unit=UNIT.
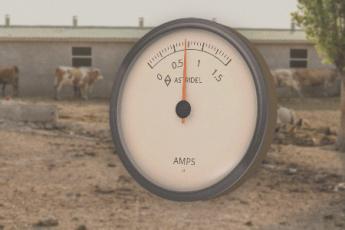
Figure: value=0.75 unit=A
